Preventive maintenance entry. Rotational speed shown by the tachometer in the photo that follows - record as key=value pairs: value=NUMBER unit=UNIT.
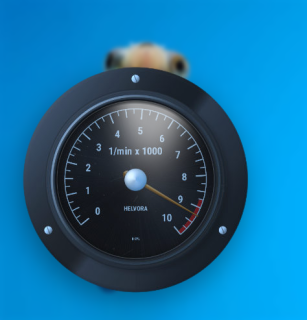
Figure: value=9250 unit=rpm
